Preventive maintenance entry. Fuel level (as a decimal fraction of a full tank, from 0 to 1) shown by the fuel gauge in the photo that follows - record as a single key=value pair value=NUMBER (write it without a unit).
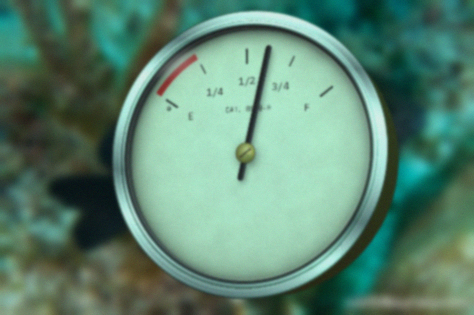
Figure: value=0.625
